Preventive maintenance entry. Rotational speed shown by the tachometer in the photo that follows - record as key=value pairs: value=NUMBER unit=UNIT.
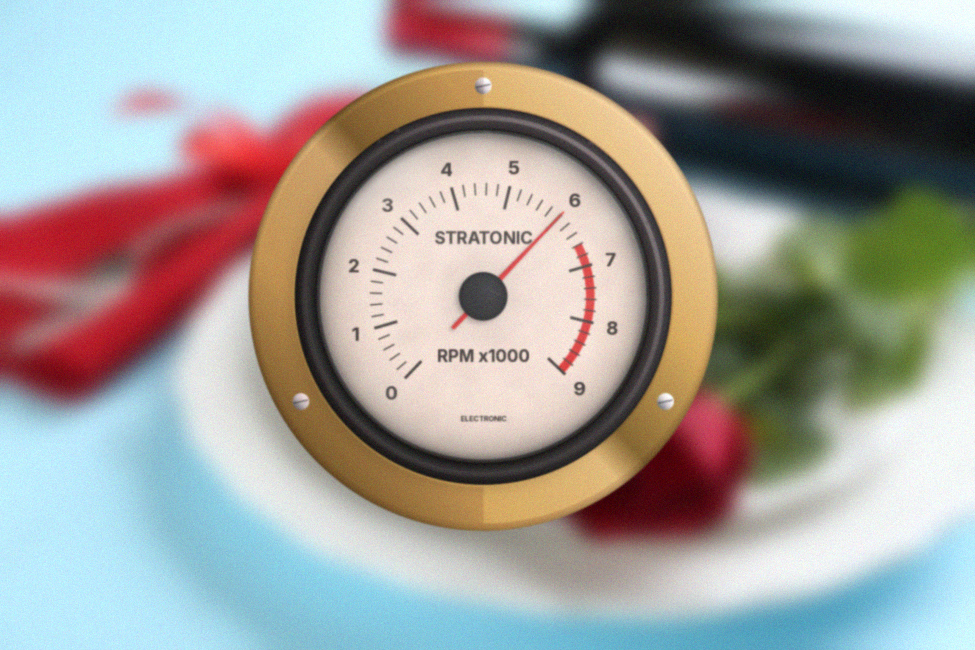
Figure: value=6000 unit=rpm
